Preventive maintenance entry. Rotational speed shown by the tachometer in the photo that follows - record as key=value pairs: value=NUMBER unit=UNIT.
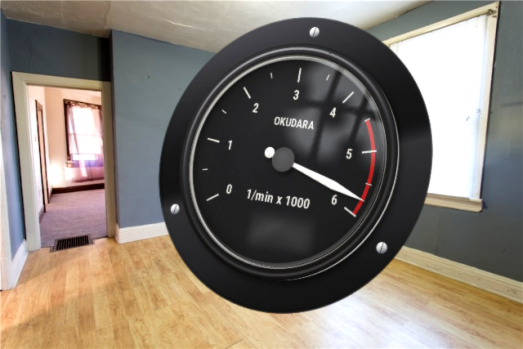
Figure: value=5750 unit=rpm
